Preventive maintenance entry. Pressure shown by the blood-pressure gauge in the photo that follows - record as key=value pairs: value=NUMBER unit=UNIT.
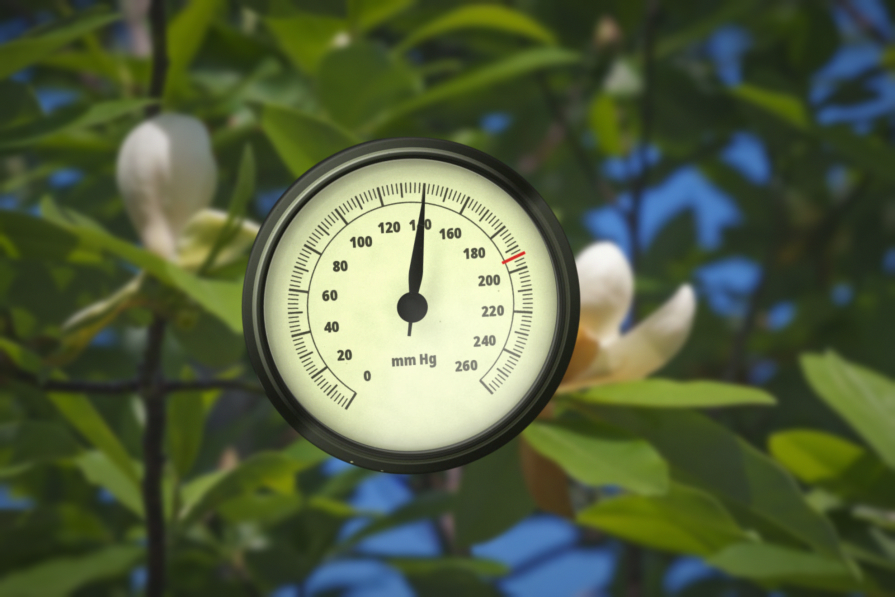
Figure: value=140 unit=mmHg
